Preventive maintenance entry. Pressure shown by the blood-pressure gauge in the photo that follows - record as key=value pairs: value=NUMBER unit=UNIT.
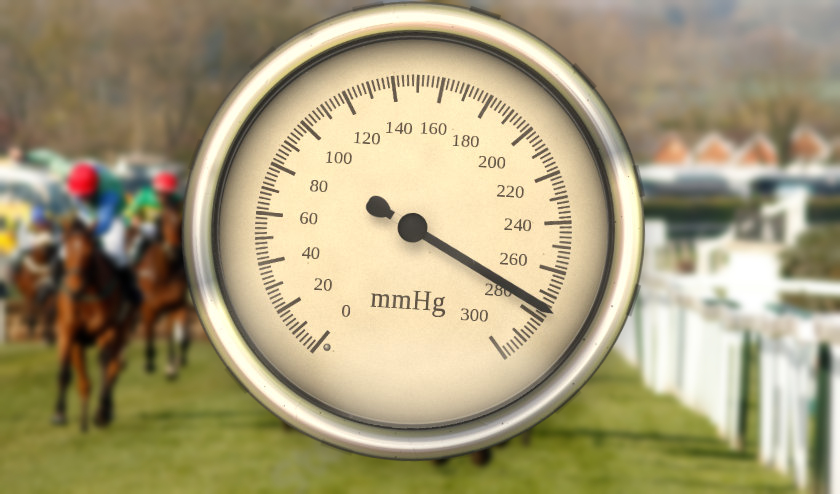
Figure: value=276 unit=mmHg
